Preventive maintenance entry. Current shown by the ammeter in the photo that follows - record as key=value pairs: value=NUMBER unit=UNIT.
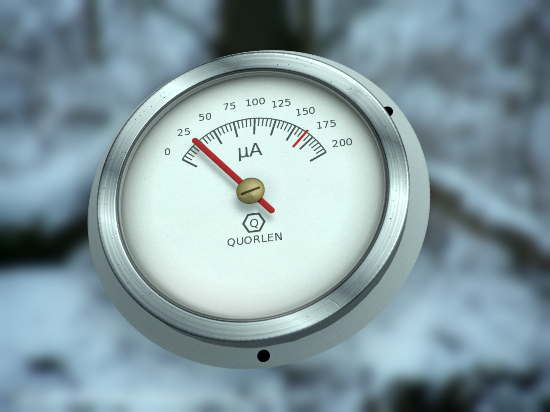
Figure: value=25 unit=µA
